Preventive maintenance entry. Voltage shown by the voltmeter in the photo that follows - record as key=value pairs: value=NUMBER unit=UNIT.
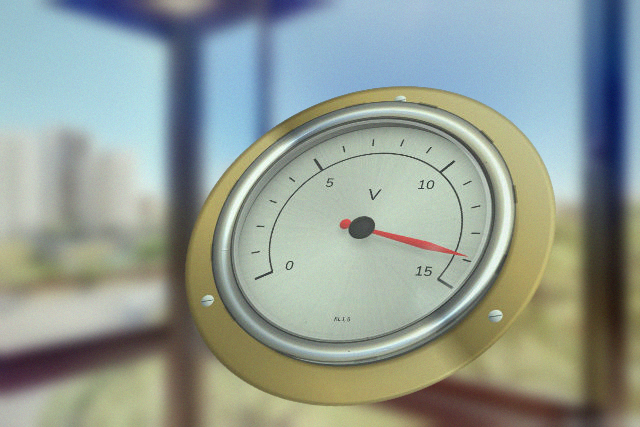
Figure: value=14 unit=V
